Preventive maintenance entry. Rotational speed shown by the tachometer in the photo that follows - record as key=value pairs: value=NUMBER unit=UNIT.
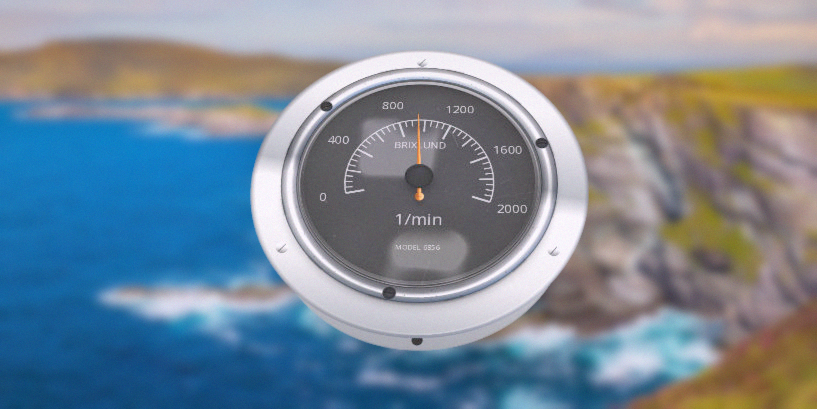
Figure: value=950 unit=rpm
